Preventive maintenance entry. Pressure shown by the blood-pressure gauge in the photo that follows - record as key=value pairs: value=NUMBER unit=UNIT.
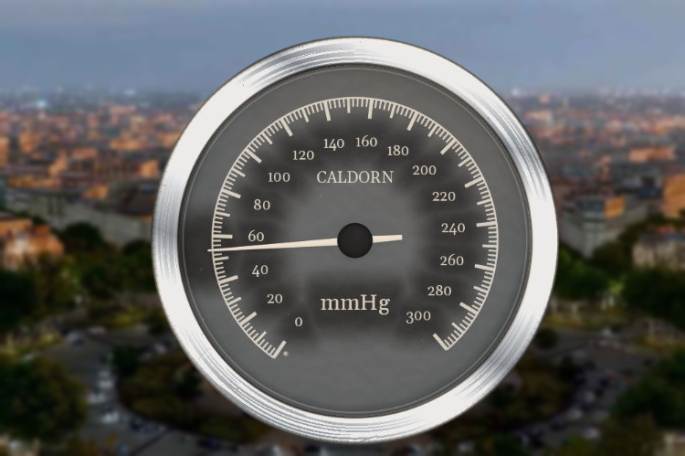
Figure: value=54 unit=mmHg
